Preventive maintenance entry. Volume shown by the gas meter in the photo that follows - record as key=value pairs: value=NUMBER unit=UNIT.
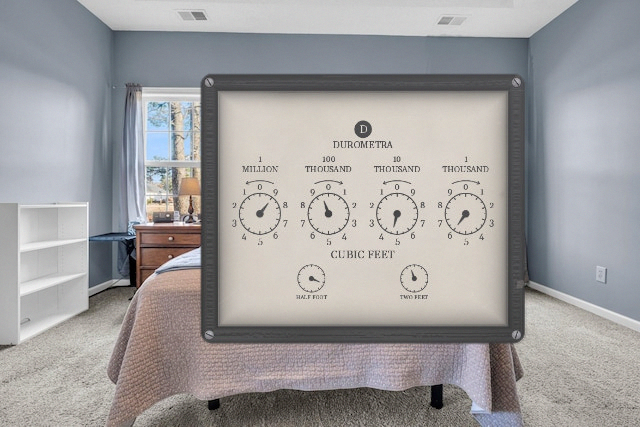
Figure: value=894600 unit=ft³
